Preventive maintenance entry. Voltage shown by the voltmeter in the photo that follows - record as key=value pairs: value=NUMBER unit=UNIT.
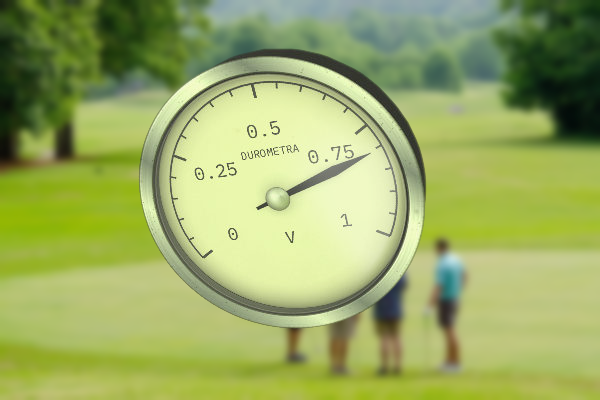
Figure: value=0.8 unit=V
